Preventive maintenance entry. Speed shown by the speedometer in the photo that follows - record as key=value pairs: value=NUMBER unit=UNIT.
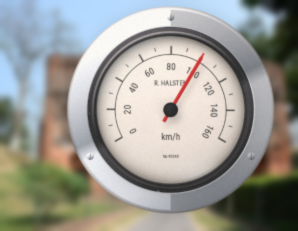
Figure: value=100 unit=km/h
